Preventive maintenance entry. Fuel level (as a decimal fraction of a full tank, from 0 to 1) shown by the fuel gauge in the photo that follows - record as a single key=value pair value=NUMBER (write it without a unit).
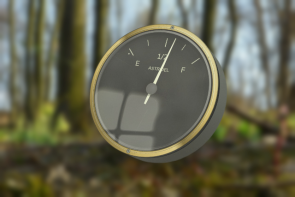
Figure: value=0.625
